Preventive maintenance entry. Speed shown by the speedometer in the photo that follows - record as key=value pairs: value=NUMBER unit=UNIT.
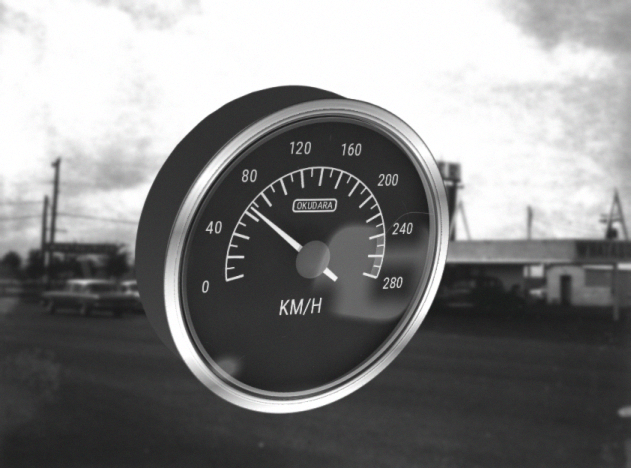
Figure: value=65 unit=km/h
